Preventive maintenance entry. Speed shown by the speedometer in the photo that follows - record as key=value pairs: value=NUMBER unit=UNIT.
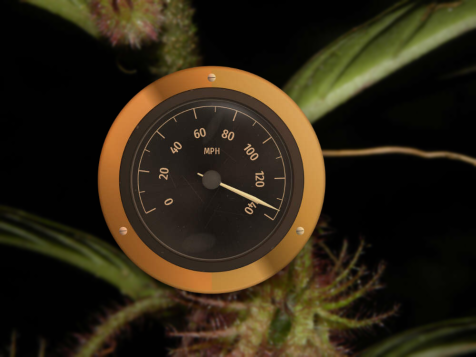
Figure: value=135 unit=mph
